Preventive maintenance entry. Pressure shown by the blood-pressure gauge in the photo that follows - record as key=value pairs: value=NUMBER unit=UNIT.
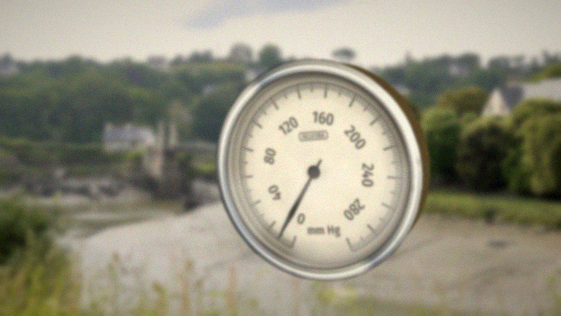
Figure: value=10 unit=mmHg
